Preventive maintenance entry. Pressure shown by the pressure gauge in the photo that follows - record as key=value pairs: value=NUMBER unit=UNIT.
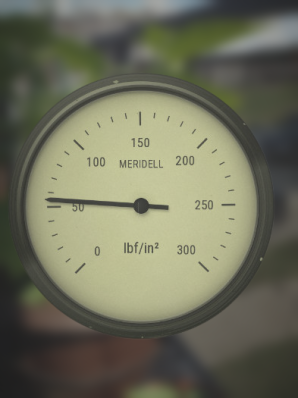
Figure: value=55 unit=psi
